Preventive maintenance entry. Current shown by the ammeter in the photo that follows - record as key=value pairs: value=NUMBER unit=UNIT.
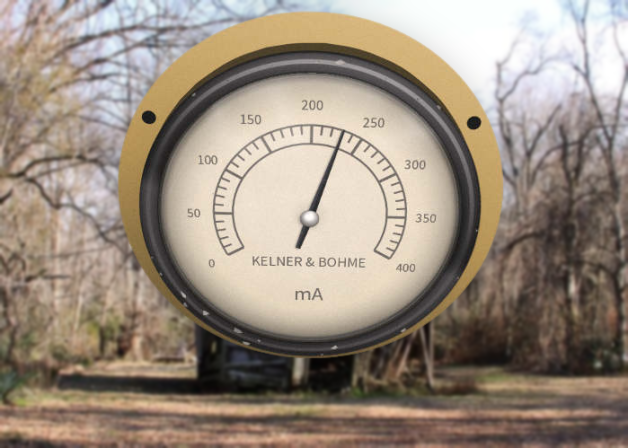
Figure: value=230 unit=mA
